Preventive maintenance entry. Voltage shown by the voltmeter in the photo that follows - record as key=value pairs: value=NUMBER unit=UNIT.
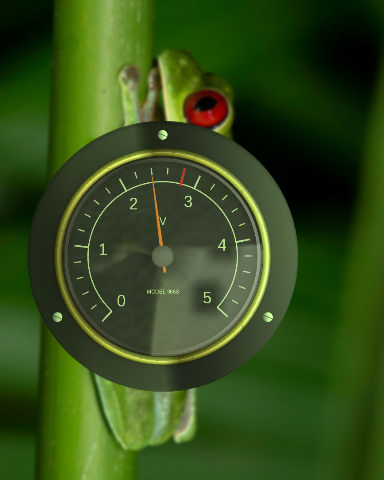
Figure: value=2.4 unit=V
